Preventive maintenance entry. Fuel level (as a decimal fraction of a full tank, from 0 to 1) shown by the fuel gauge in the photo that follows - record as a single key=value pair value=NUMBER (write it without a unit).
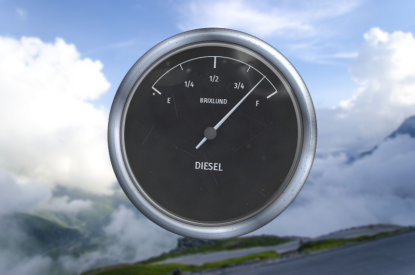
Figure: value=0.875
